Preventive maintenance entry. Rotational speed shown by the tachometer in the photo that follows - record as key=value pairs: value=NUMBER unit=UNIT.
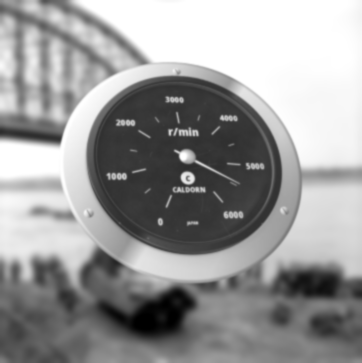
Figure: value=5500 unit=rpm
